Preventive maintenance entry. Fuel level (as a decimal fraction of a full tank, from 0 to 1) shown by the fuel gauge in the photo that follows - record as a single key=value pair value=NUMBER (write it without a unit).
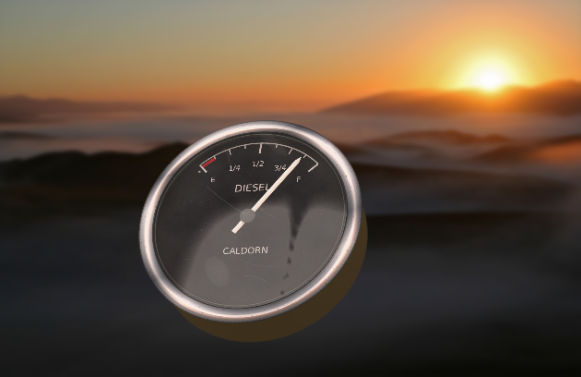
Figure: value=0.875
